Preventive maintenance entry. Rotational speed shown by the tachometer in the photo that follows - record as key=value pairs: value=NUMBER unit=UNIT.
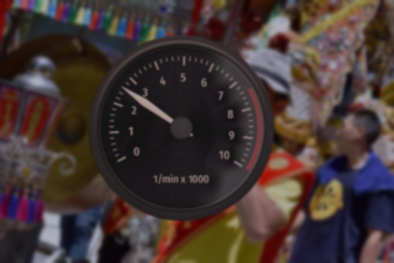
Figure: value=2600 unit=rpm
